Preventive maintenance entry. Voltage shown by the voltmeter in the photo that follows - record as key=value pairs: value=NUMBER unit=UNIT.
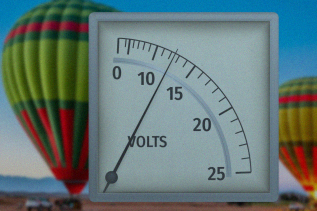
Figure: value=12.5 unit=V
